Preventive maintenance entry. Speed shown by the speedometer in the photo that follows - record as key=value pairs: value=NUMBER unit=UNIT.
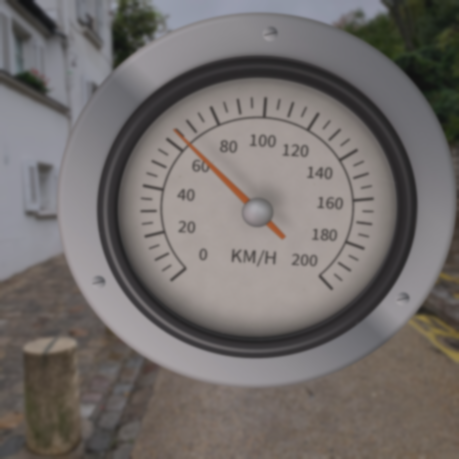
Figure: value=65 unit=km/h
